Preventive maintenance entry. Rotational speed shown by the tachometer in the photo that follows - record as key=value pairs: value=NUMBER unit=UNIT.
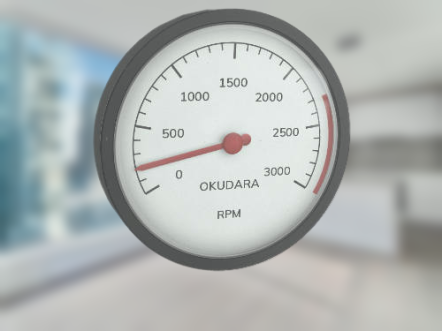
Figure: value=200 unit=rpm
